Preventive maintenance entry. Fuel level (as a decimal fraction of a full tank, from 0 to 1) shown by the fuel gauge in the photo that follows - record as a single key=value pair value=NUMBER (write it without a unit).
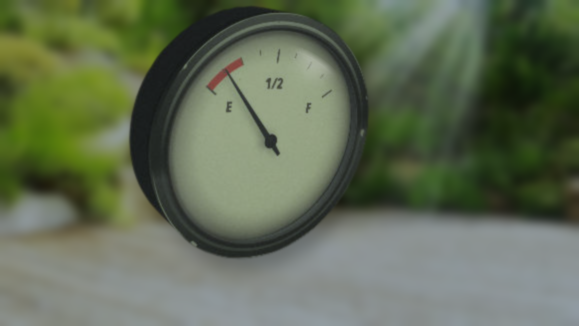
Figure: value=0.125
